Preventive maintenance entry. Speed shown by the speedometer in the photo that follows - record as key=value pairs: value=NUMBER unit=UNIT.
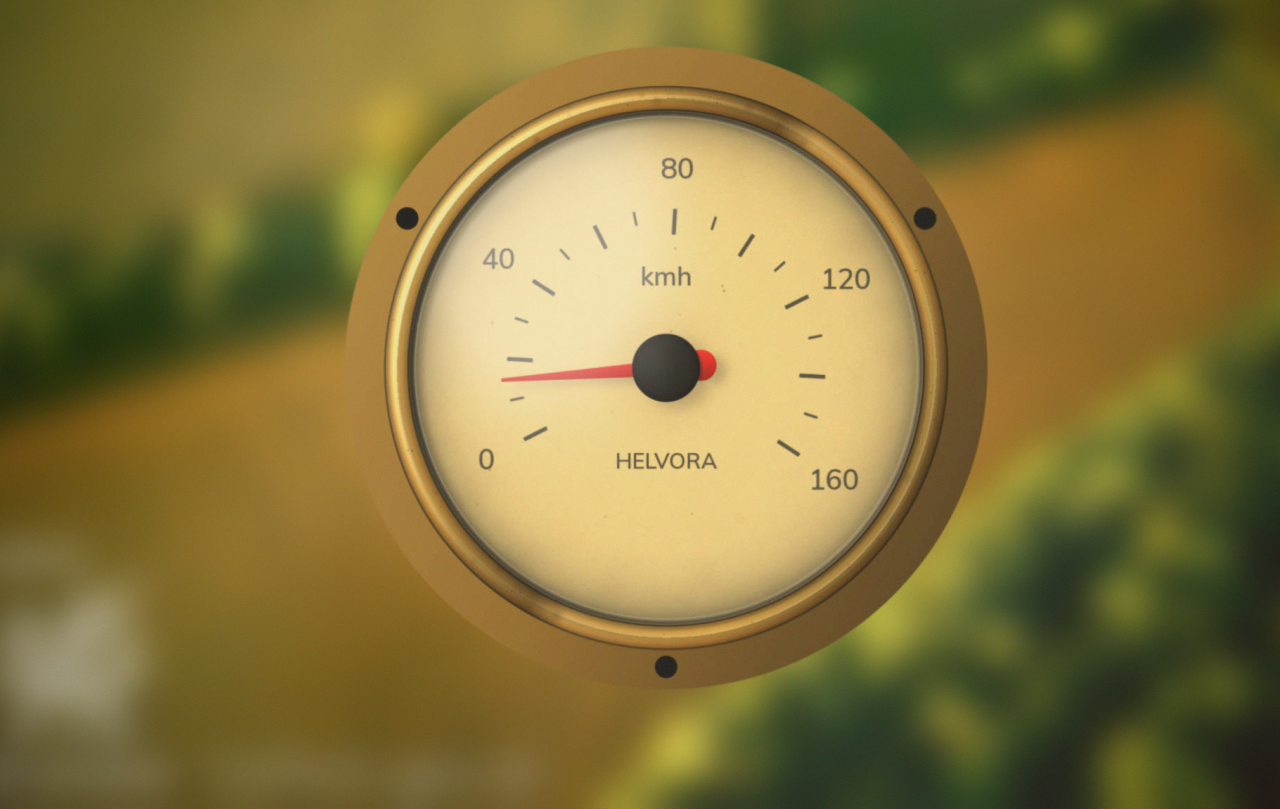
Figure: value=15 unit=km/h
